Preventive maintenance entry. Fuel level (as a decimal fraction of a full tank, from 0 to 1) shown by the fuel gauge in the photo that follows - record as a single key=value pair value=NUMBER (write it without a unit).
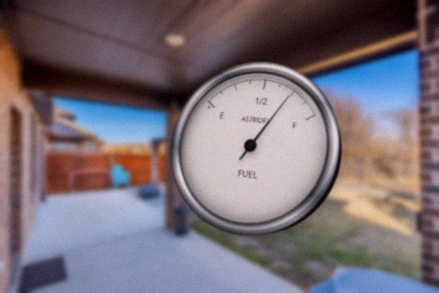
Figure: value=0.75
